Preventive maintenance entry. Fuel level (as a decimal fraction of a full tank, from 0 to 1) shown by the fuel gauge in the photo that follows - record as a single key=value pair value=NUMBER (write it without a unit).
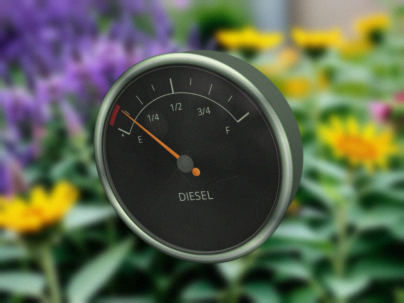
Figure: value=0.125
